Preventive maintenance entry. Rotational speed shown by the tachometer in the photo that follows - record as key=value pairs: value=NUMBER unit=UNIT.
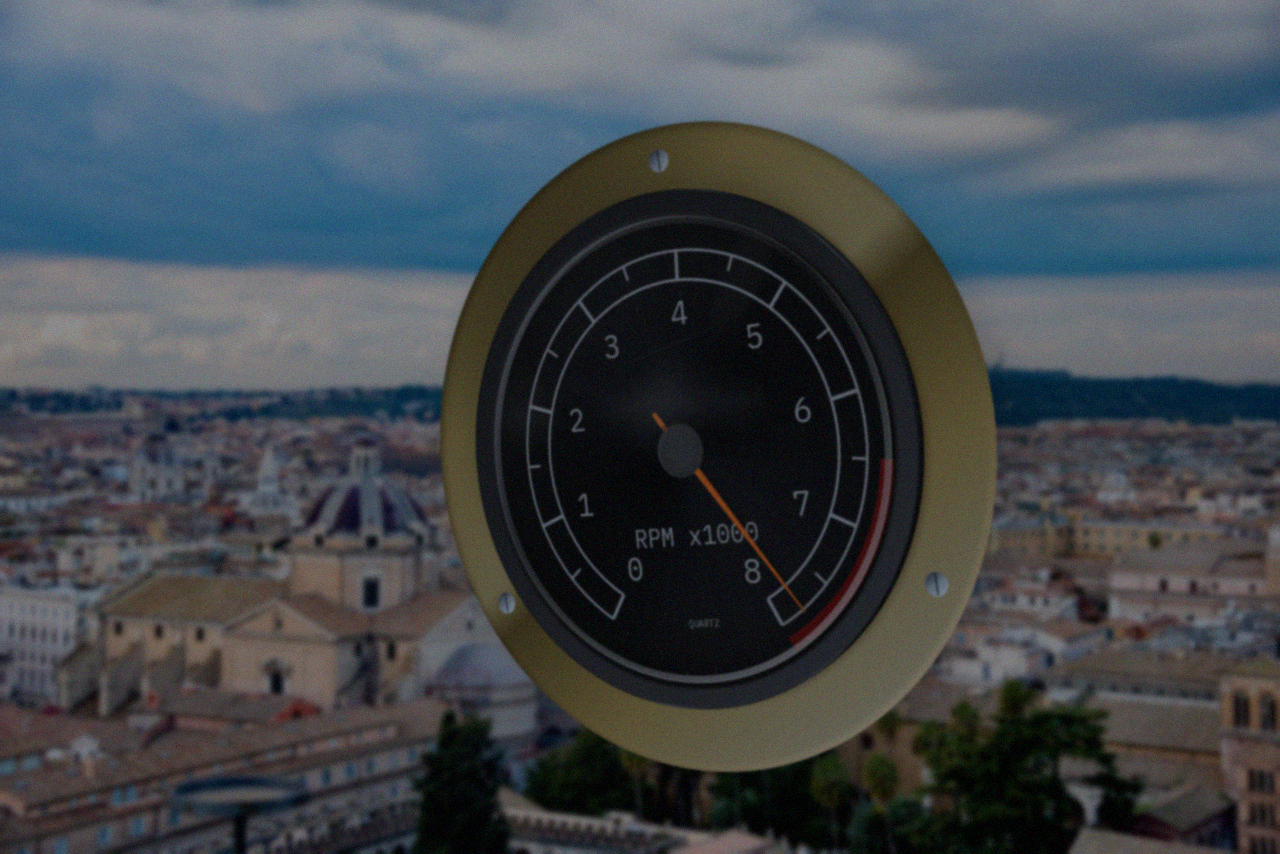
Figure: value=7750 unit=rpm
